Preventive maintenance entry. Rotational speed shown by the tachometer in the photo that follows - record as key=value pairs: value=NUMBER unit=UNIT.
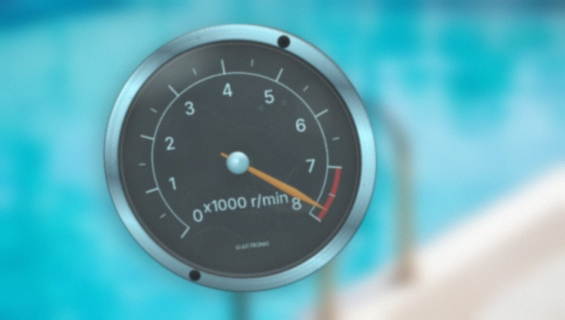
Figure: value=7750 unit=rpm
